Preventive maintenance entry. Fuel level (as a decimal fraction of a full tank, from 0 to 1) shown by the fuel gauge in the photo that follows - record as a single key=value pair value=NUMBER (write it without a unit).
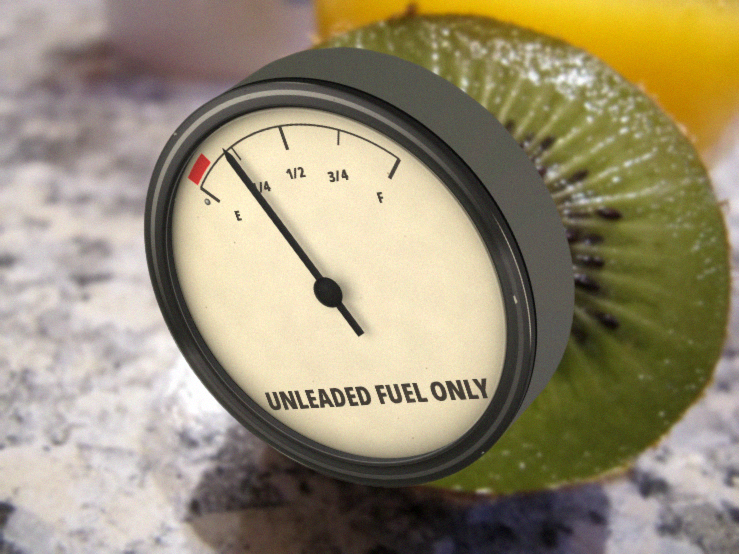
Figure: value=0.25
